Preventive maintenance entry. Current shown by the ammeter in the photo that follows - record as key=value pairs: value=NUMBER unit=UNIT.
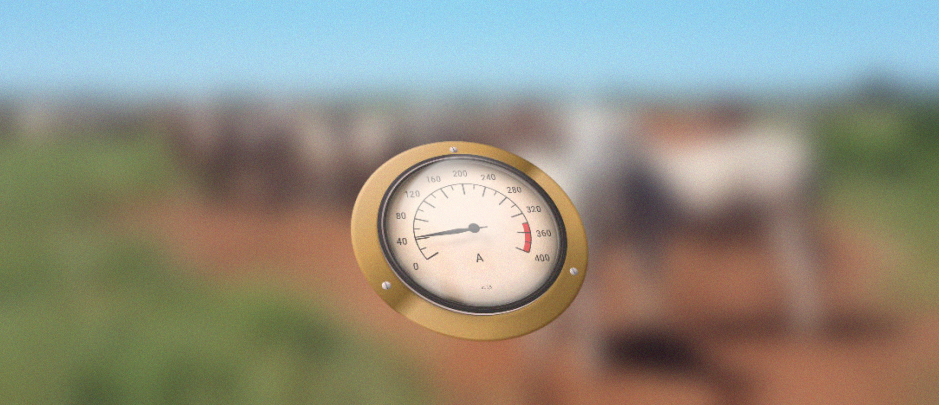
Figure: value=40 unit=A
